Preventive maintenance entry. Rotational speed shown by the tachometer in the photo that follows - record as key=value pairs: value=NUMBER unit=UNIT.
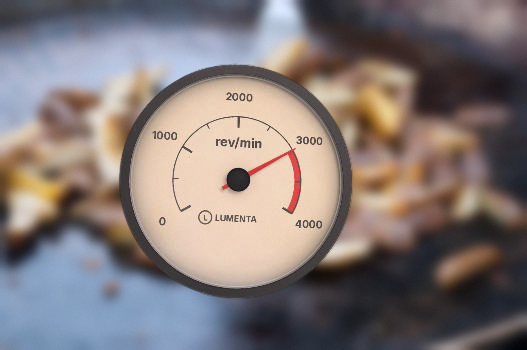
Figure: value=3000 unit=rpm
